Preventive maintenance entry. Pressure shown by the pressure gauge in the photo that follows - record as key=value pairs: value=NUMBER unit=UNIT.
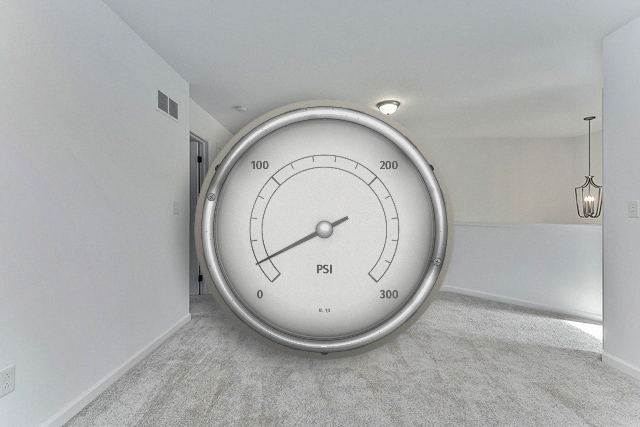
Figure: value=20 unit=psi
